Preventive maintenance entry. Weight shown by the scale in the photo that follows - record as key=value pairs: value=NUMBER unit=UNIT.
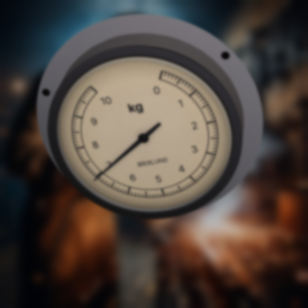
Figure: value=7 unit=kg
